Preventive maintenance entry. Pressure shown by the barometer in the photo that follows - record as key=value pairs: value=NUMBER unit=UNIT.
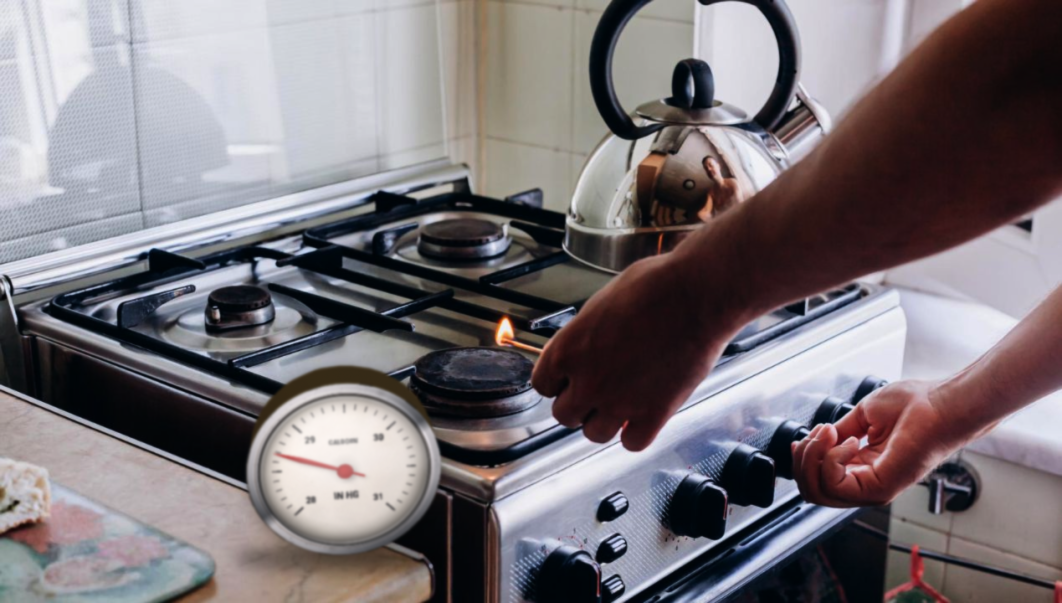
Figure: value=28.7 unit=inHg
